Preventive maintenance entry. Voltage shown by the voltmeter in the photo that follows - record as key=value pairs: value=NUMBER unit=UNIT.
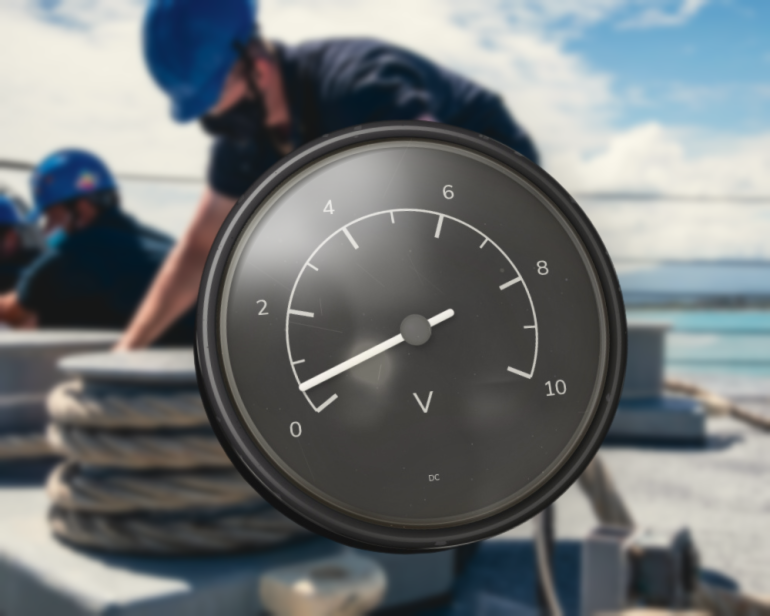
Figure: value=0.5 unit=V
